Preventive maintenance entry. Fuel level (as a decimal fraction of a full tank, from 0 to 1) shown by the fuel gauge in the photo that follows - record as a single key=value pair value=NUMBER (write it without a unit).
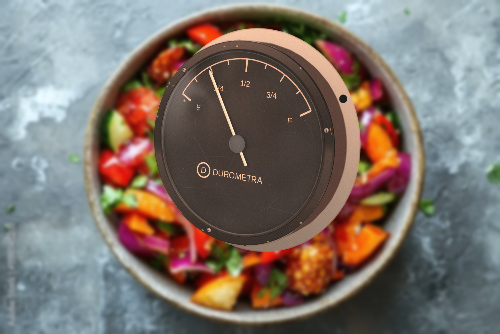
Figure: value=0.25
